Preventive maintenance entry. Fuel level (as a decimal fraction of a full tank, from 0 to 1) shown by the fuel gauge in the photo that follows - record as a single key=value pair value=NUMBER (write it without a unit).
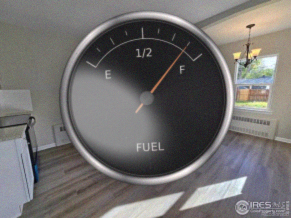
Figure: value=0.875
